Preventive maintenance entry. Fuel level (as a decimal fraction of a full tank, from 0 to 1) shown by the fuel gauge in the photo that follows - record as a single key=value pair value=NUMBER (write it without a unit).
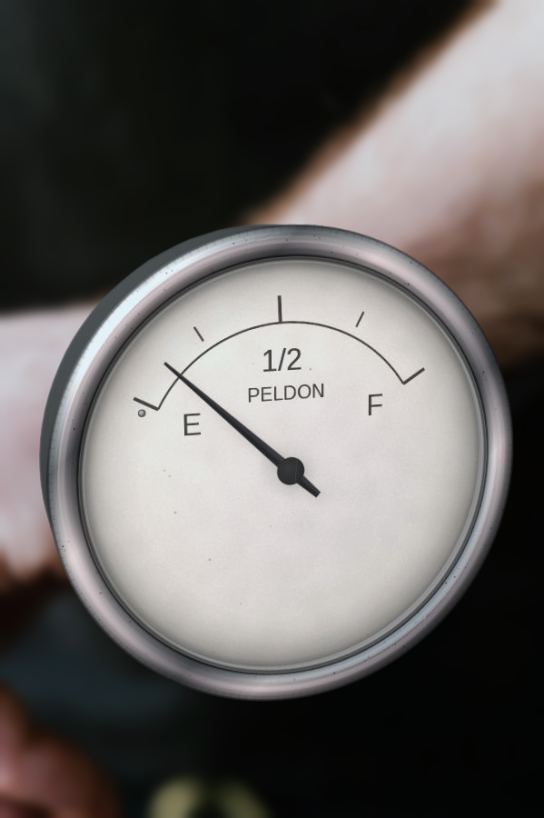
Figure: value=0.125
